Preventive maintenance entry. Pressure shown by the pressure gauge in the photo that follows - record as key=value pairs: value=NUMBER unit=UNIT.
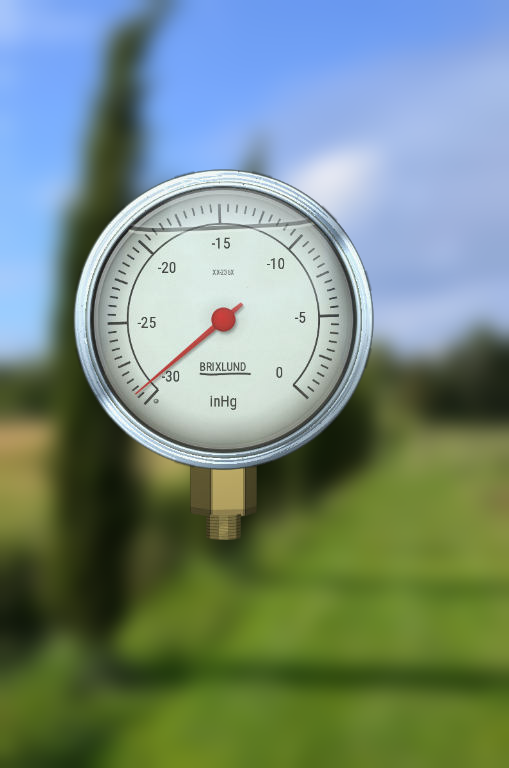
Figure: value=-29.25 unit=inHg
